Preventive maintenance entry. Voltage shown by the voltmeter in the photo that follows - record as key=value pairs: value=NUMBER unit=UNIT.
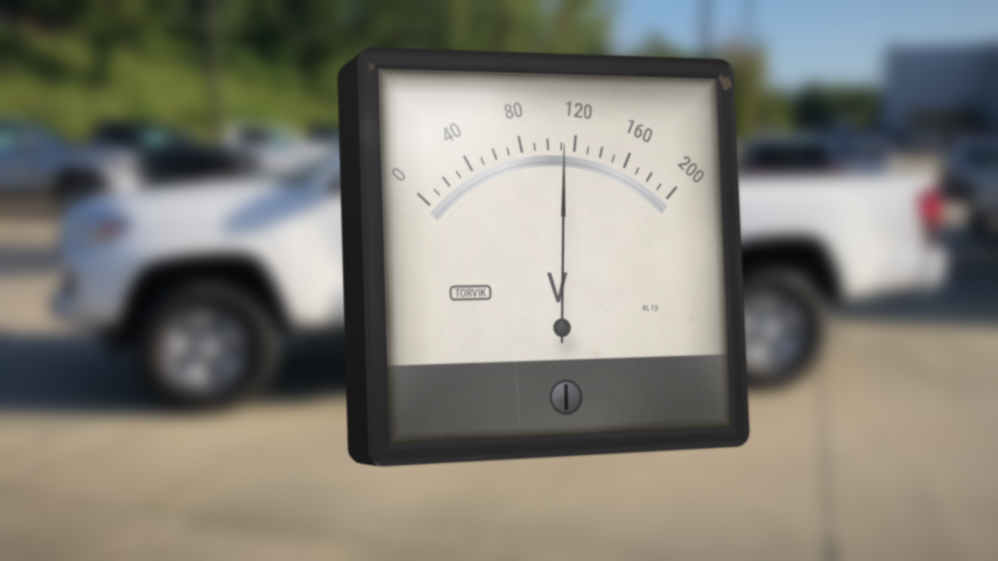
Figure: value=110 unit=V
